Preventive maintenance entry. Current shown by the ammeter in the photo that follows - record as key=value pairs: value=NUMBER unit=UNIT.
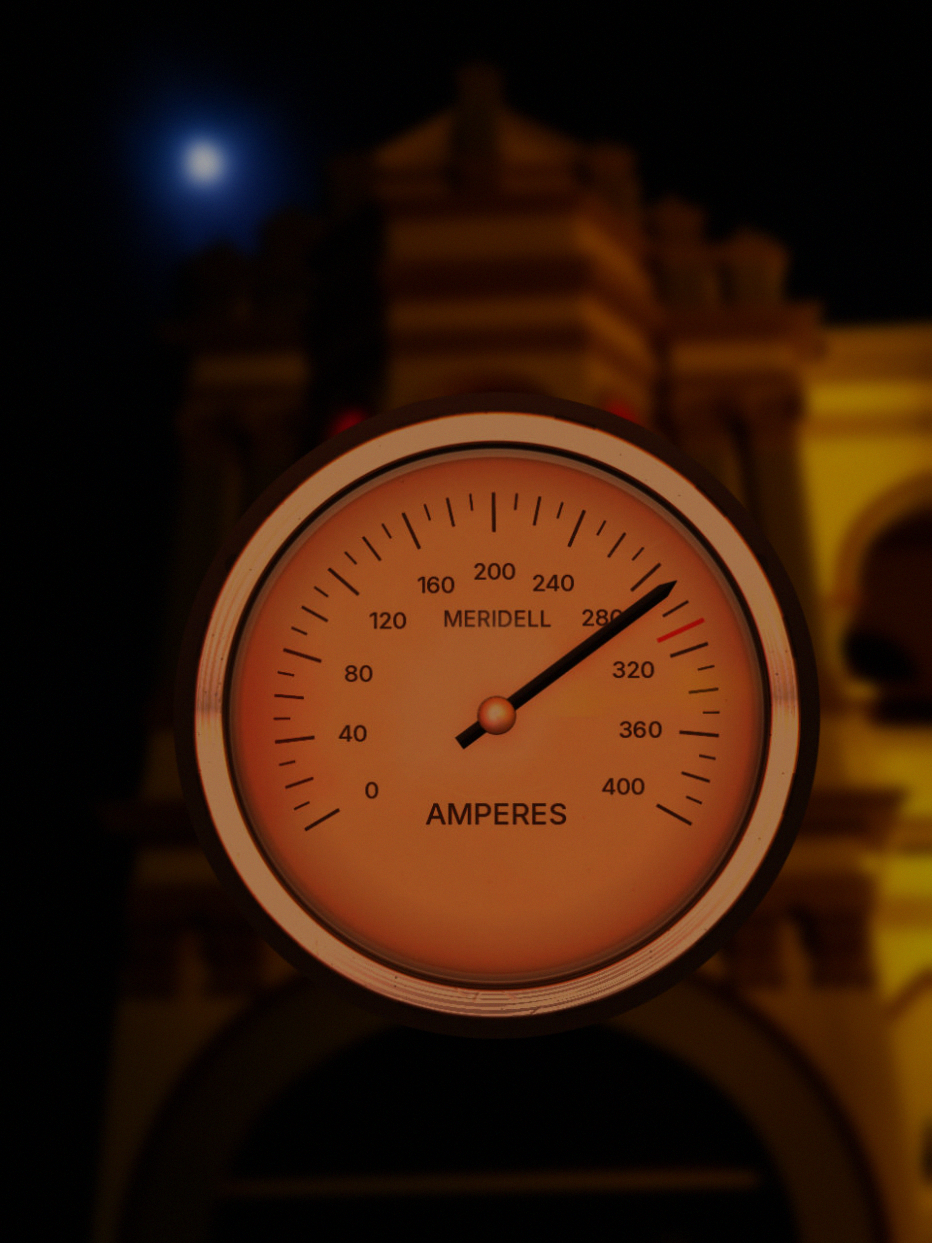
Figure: value=290 unit=A
